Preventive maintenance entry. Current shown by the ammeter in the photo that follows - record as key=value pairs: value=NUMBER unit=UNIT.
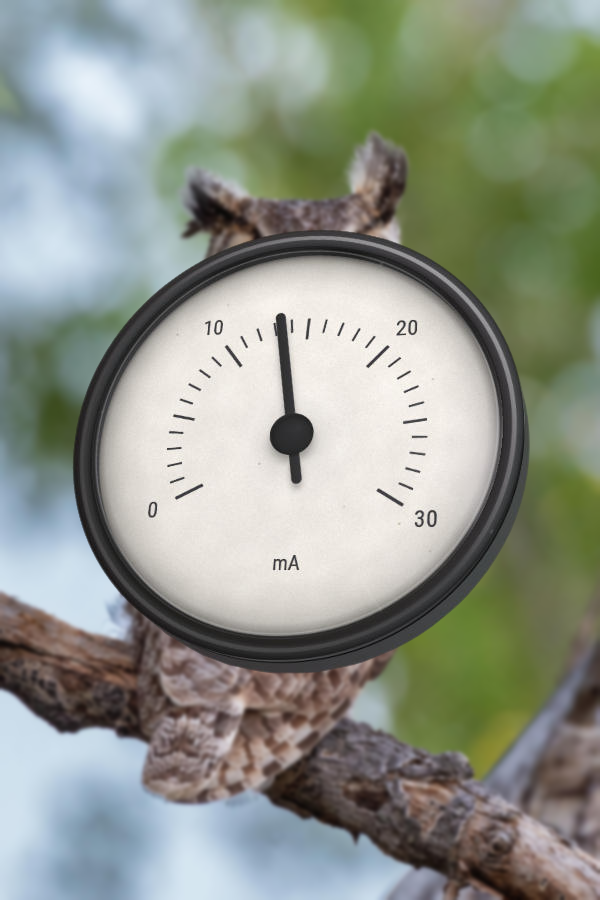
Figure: value=13.5 unit=mA
